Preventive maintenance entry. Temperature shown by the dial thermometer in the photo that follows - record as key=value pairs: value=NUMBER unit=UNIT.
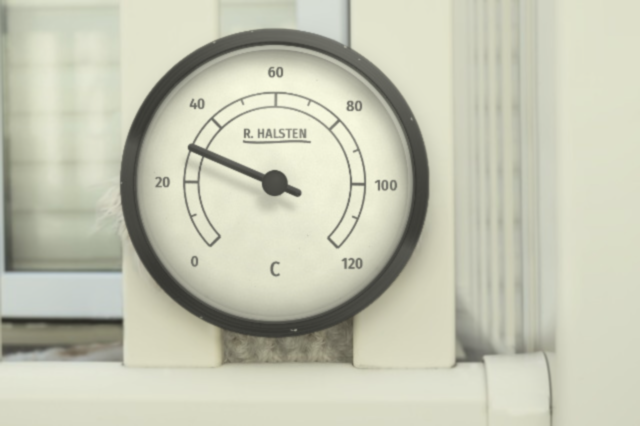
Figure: value=30 unit=°C
